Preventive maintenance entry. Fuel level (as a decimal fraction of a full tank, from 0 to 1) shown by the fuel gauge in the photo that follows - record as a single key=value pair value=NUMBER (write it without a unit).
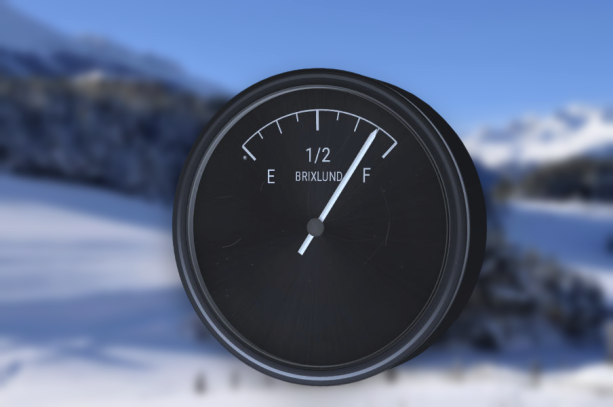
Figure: value=0.875
